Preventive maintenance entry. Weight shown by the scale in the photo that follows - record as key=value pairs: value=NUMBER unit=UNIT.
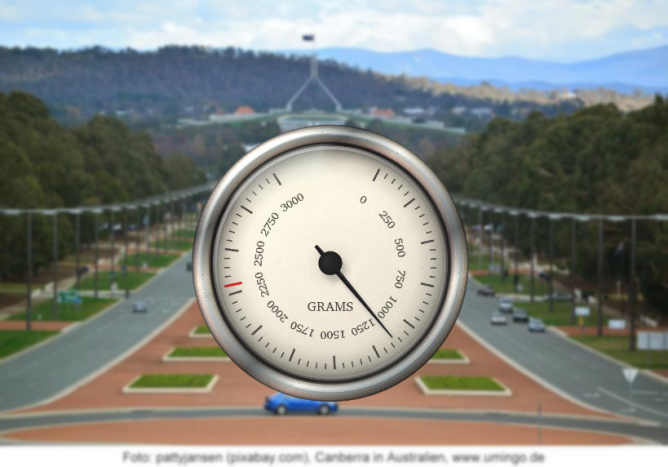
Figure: value=1125 unit=g
